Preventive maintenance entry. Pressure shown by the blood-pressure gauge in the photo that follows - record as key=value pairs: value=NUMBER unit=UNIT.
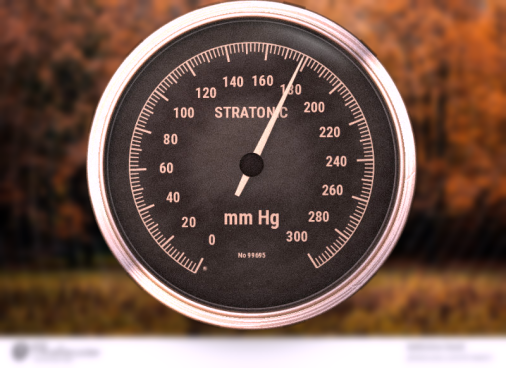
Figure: value=178 unit=mmHg
